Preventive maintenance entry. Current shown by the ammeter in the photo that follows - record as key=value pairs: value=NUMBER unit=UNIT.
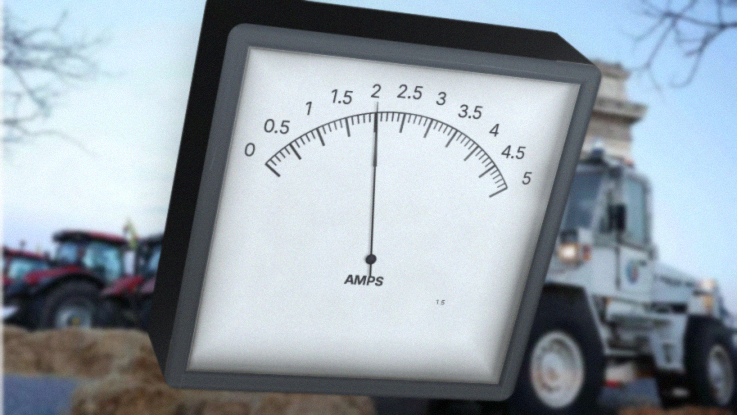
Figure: value=2 unit=A
